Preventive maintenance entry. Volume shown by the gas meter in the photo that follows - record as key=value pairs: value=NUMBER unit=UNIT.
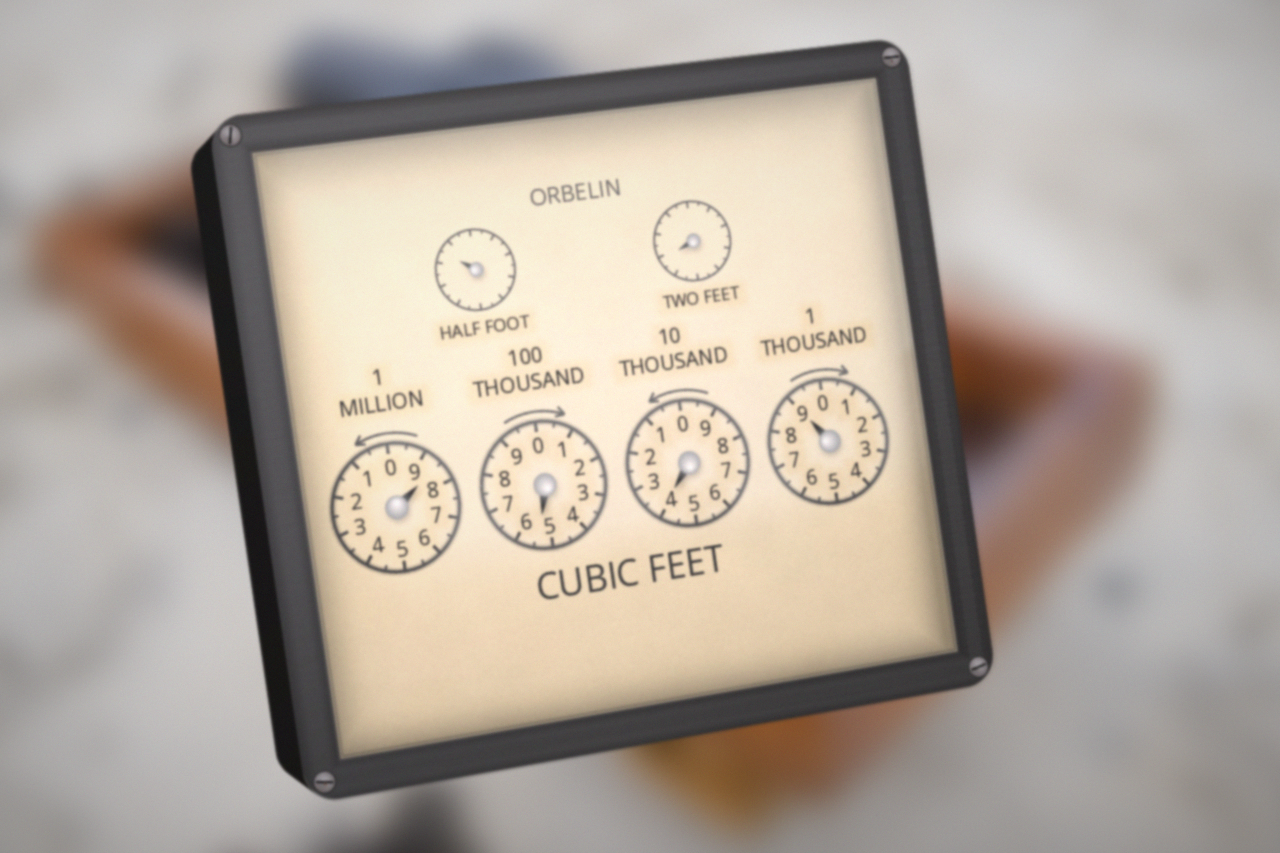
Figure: value=853900 unit=ft³
